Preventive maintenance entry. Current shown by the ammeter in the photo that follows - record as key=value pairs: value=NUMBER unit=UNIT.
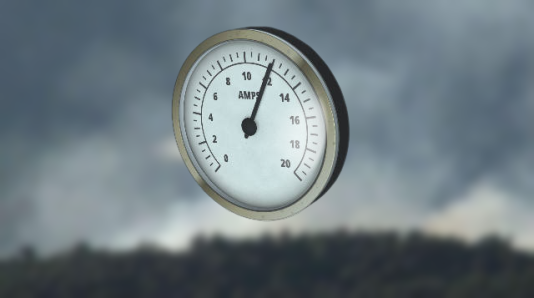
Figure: value=12 unit=A
